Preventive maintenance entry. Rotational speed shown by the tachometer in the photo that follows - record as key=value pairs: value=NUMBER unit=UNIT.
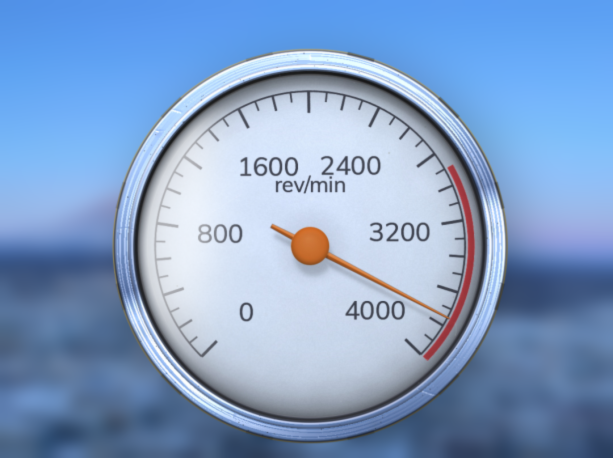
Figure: value=3750 unit=rpm
